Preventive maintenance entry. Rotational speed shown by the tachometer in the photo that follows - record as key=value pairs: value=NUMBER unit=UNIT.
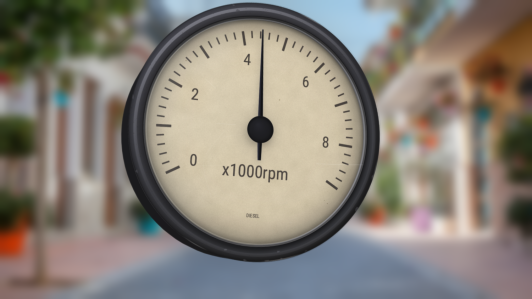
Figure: value=4400 unit=rpm
